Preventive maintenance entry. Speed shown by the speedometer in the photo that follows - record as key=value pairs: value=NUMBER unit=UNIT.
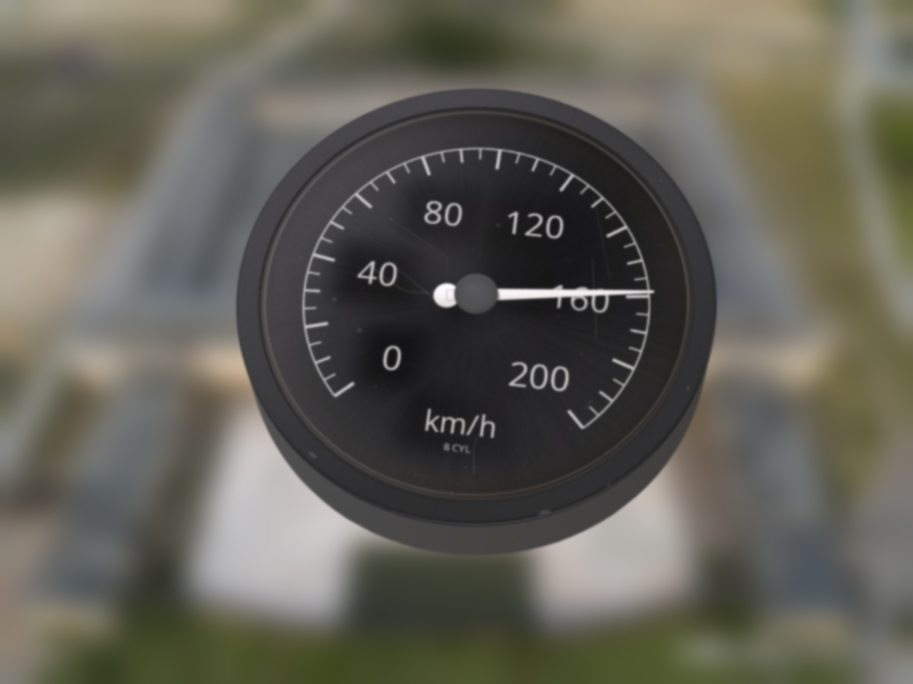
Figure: value=160 unit=km/h
